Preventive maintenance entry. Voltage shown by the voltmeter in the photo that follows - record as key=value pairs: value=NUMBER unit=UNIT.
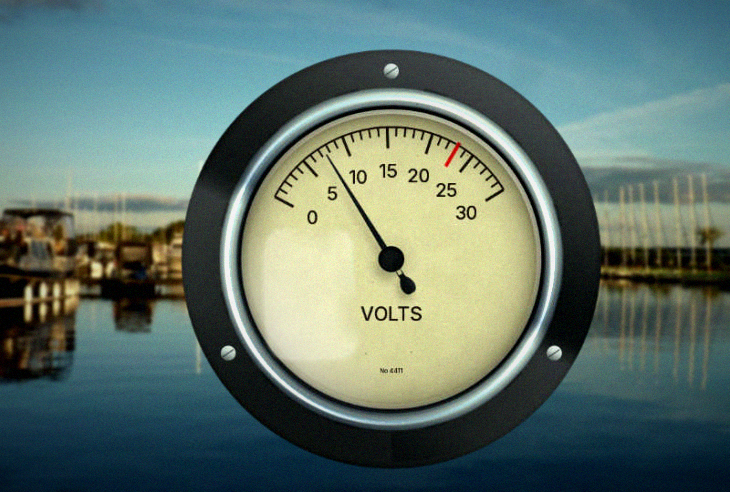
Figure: value=7.5 unit=V
